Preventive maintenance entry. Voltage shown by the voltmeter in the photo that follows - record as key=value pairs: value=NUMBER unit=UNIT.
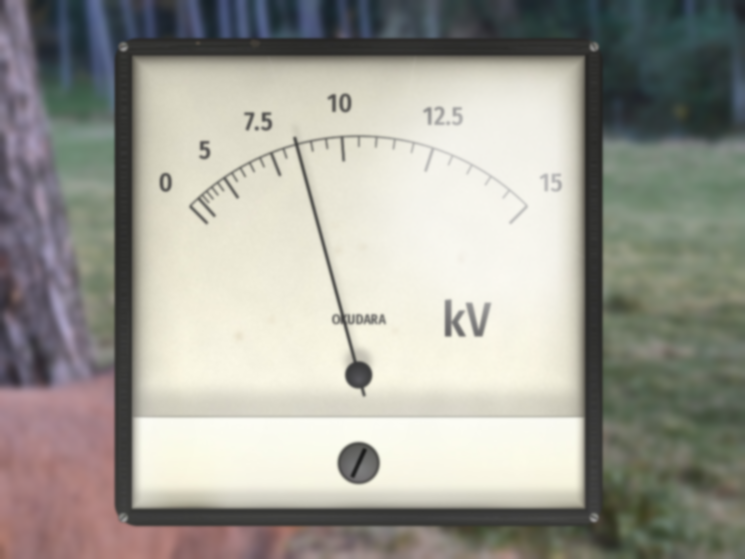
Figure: value=8.5 unit=kV
